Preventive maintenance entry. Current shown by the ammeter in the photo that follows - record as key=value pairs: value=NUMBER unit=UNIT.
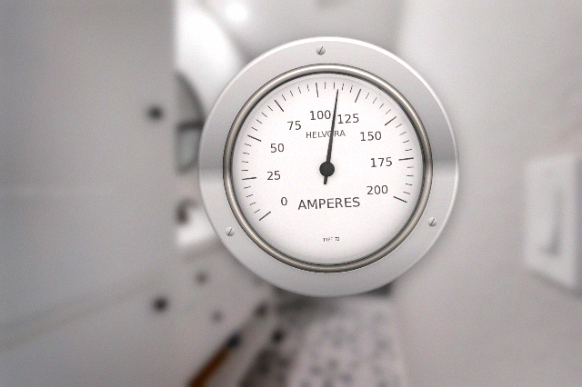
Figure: value=112.5 unit=A
